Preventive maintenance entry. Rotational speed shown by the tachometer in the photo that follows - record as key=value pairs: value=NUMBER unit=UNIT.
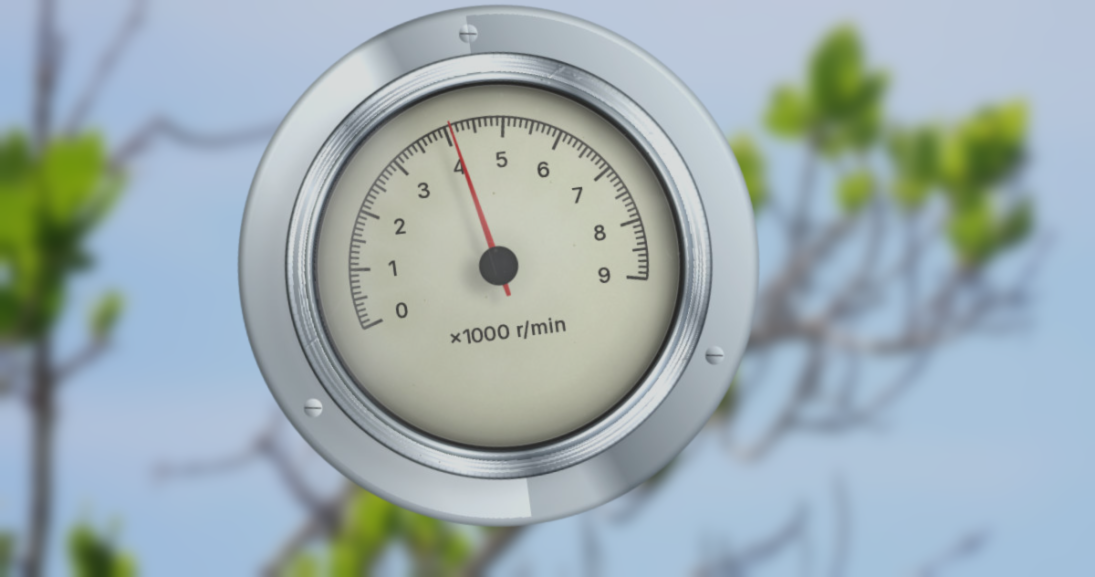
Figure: value=4100 unit=rpm
